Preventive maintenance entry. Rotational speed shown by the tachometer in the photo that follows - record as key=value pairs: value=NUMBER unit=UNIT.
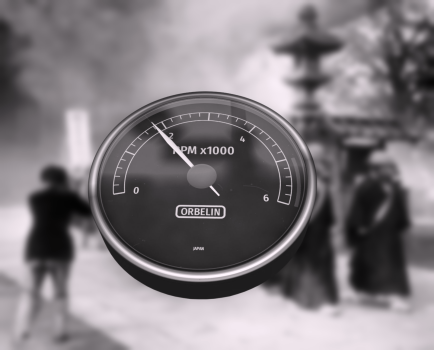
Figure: value=1800 unit=rpm
